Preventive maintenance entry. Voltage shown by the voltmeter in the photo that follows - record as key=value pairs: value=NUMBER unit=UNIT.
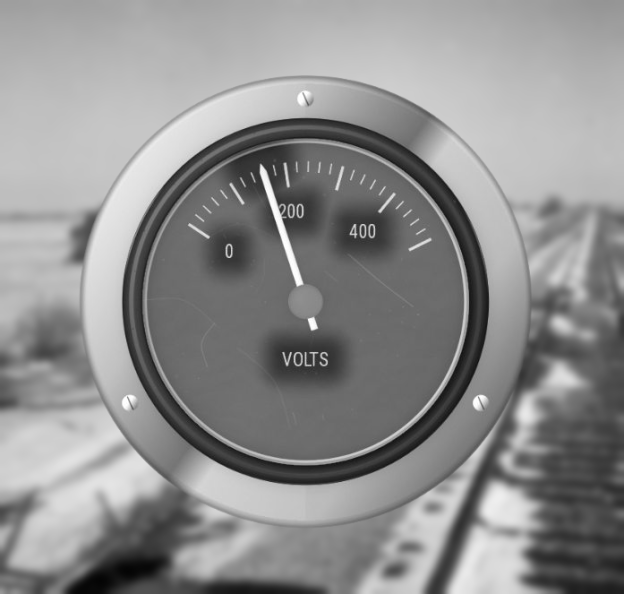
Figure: value=160 unit=V
